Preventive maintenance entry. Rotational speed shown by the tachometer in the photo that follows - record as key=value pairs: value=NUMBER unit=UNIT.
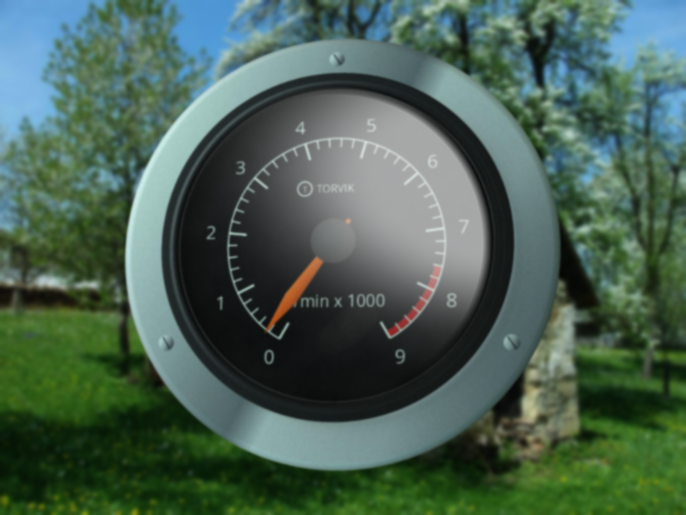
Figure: value=200 unit=rpm
